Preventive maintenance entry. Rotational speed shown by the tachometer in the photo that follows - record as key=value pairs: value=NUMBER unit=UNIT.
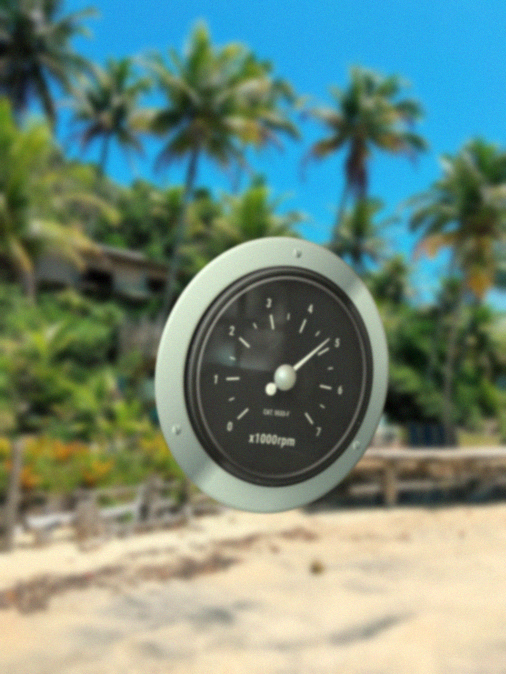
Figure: value=4750 unit=rpm
